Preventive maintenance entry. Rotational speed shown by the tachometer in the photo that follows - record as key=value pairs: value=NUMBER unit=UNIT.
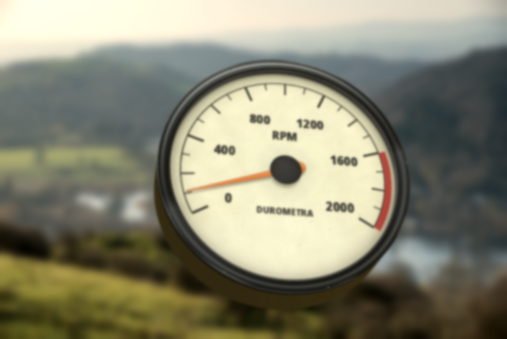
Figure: value=100 unit=rpm
